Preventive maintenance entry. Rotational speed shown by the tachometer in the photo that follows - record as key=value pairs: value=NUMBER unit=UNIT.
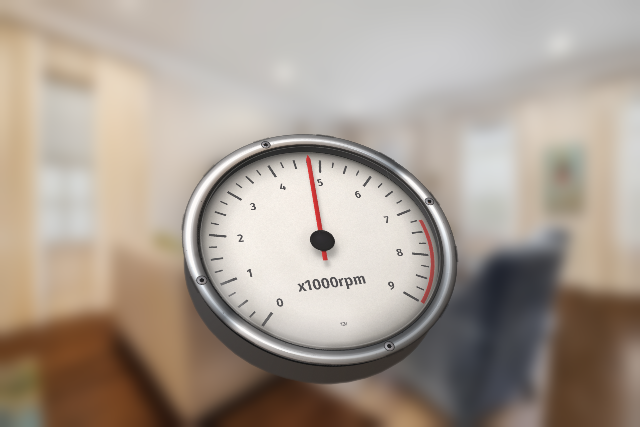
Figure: value=4750 unit=rpm
